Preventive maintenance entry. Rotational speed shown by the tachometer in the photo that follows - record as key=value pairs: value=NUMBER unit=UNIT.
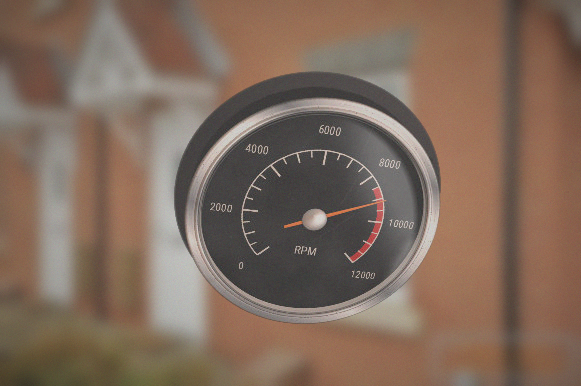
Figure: value=9000 unit=rpm
